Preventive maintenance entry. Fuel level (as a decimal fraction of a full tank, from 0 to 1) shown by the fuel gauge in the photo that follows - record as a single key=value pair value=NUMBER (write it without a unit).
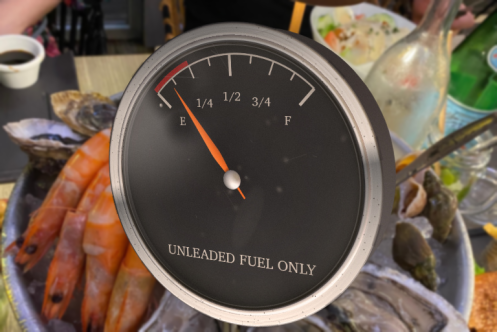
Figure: value=0.125
